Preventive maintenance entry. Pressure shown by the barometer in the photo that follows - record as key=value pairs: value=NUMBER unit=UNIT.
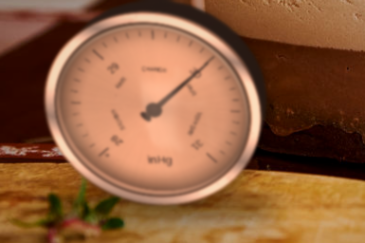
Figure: value=30 unit=inHg
